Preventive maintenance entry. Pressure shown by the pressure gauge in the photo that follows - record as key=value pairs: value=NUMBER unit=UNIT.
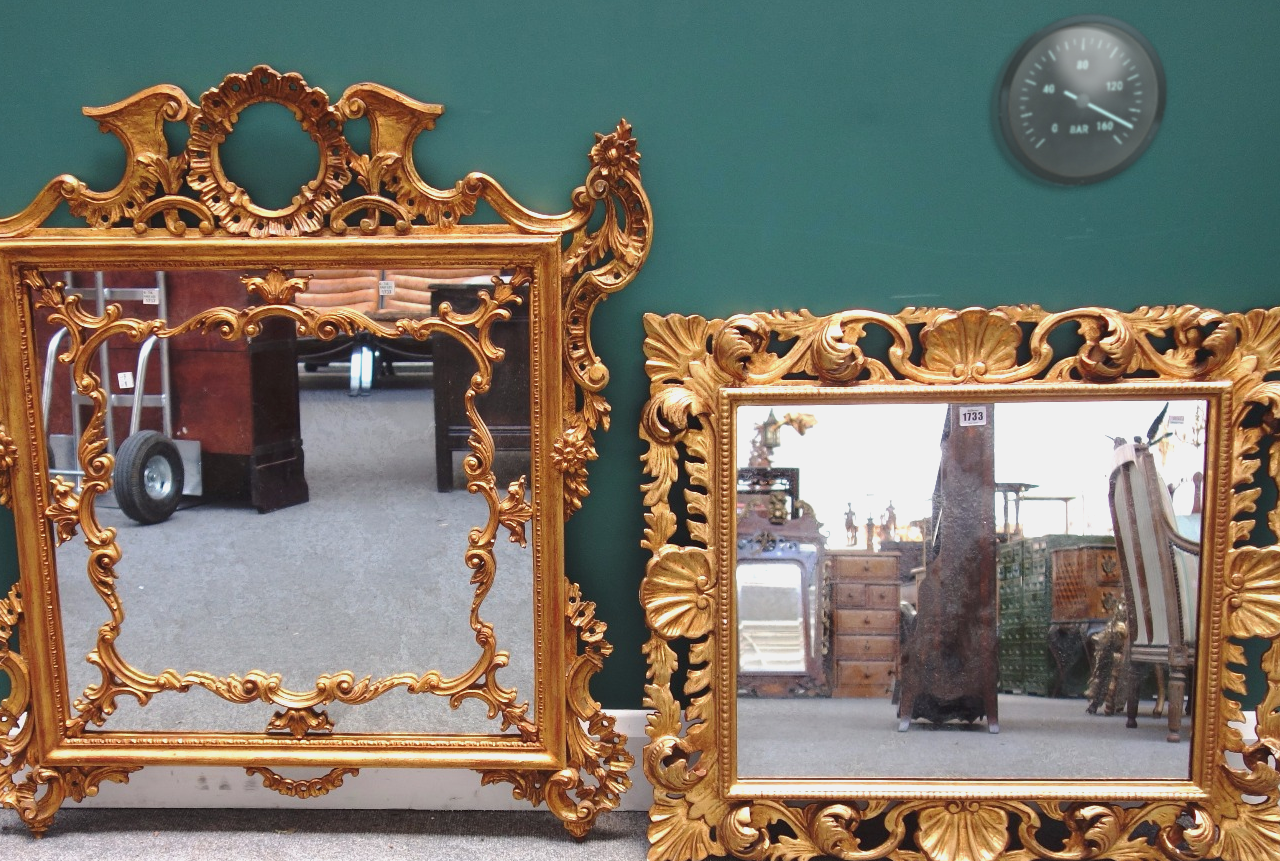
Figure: value=150 unit=bar
